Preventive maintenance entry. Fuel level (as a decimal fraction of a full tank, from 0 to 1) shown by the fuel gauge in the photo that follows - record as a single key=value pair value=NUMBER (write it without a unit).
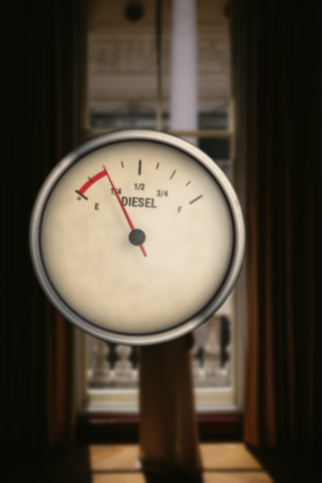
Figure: value=0.25
